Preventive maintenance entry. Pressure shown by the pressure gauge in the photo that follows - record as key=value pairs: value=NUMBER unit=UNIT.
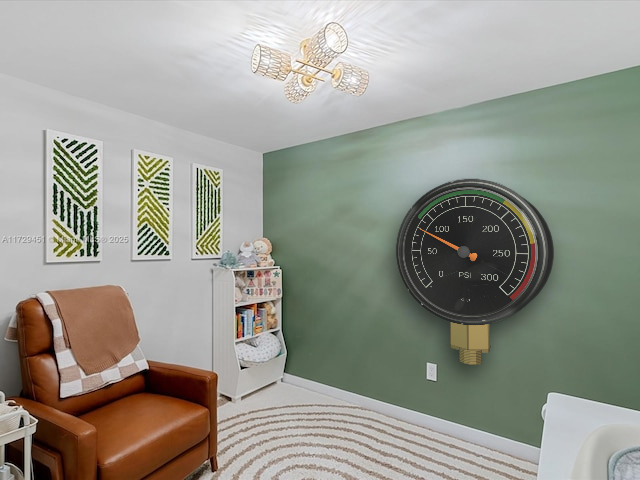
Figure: value=80 unit=psi
